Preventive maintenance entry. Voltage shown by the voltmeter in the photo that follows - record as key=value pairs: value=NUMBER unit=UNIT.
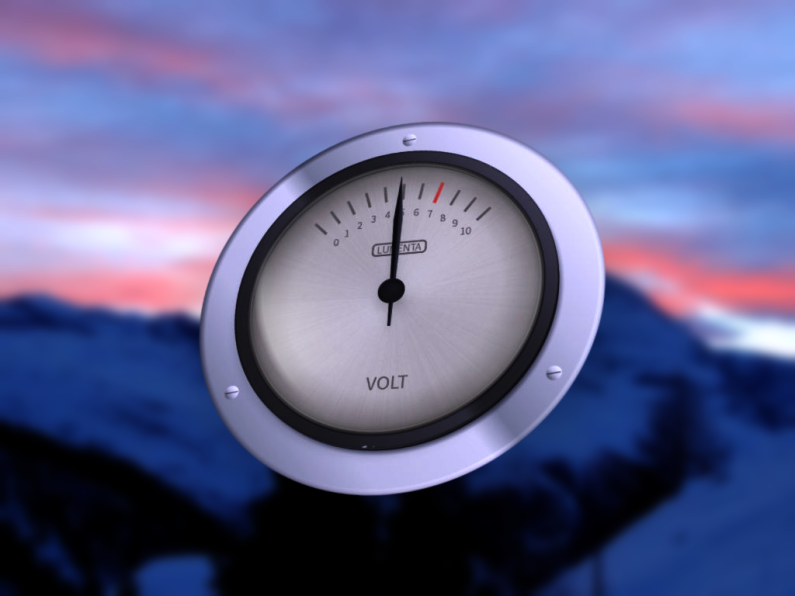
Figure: value=5 unit=V
